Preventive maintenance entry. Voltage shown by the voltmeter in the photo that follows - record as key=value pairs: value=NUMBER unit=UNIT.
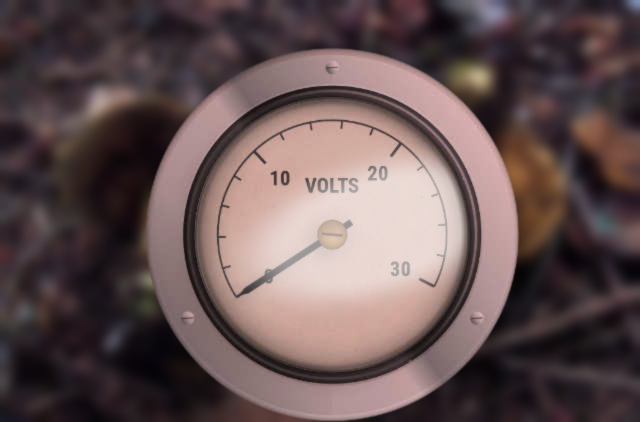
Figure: value=0 unit=V
